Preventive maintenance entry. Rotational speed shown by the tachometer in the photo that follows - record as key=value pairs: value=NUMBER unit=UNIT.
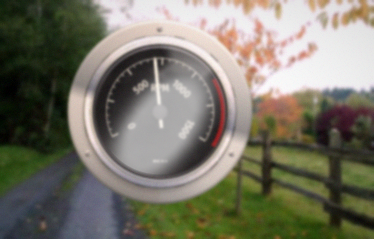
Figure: value=700 unit=rpm
